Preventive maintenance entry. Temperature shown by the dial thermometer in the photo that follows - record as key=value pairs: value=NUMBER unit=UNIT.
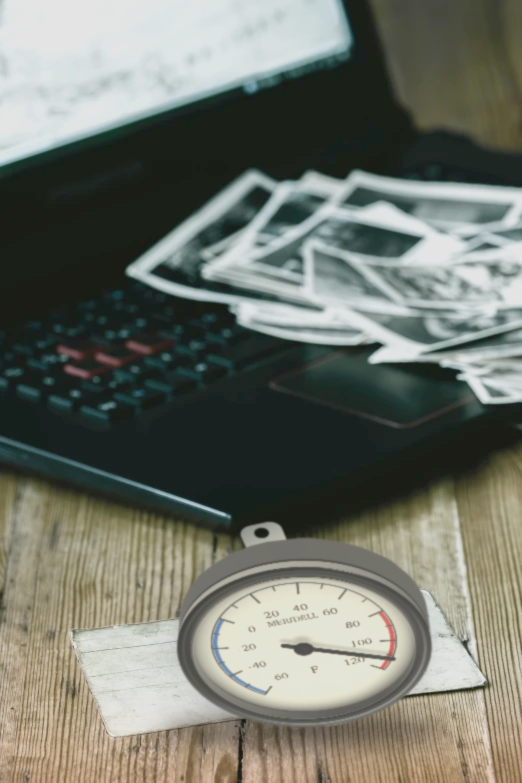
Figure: value=110 unit=°F
